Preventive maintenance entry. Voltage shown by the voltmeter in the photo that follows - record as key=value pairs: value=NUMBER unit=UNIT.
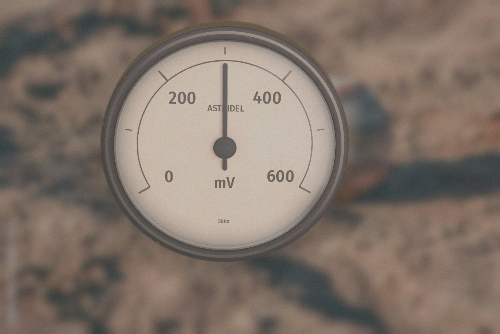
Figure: value=300 unit=mV
